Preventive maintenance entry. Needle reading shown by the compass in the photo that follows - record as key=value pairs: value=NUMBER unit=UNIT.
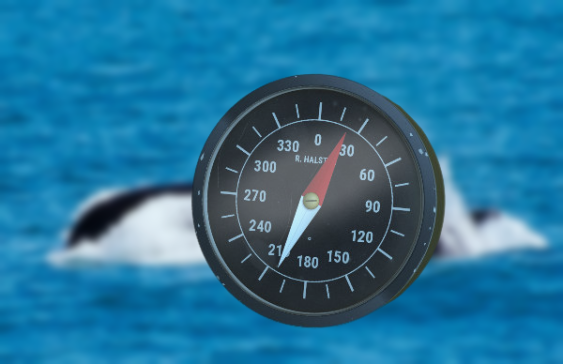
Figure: value=22.5 unit=°
